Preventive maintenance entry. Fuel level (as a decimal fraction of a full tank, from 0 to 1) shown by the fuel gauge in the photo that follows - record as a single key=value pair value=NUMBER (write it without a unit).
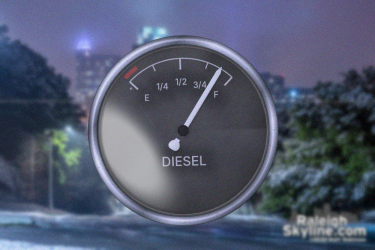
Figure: value=0.875
